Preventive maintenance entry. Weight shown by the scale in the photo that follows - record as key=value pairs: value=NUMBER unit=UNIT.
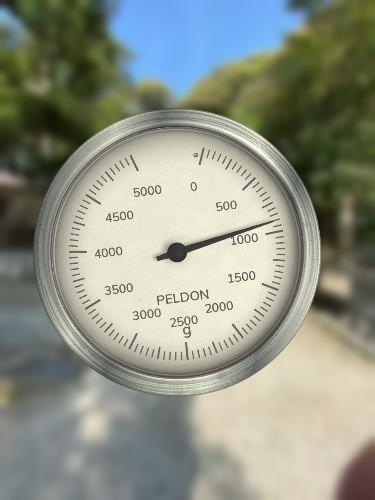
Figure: value=900 unit=g
